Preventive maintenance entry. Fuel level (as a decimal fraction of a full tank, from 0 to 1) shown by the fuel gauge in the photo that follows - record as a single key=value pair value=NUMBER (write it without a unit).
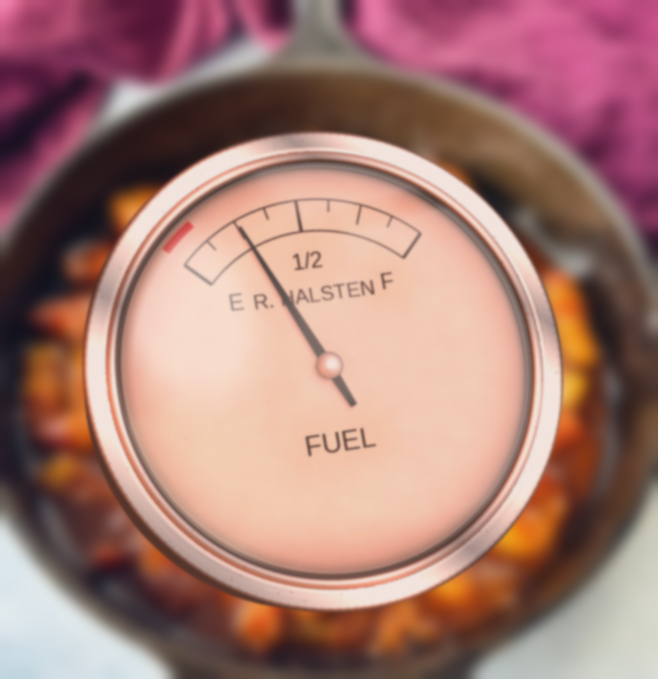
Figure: value=0.25
